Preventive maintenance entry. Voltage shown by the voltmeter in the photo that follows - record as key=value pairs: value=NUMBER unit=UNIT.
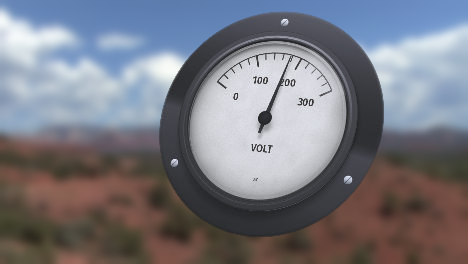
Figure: value=180 unit=V
